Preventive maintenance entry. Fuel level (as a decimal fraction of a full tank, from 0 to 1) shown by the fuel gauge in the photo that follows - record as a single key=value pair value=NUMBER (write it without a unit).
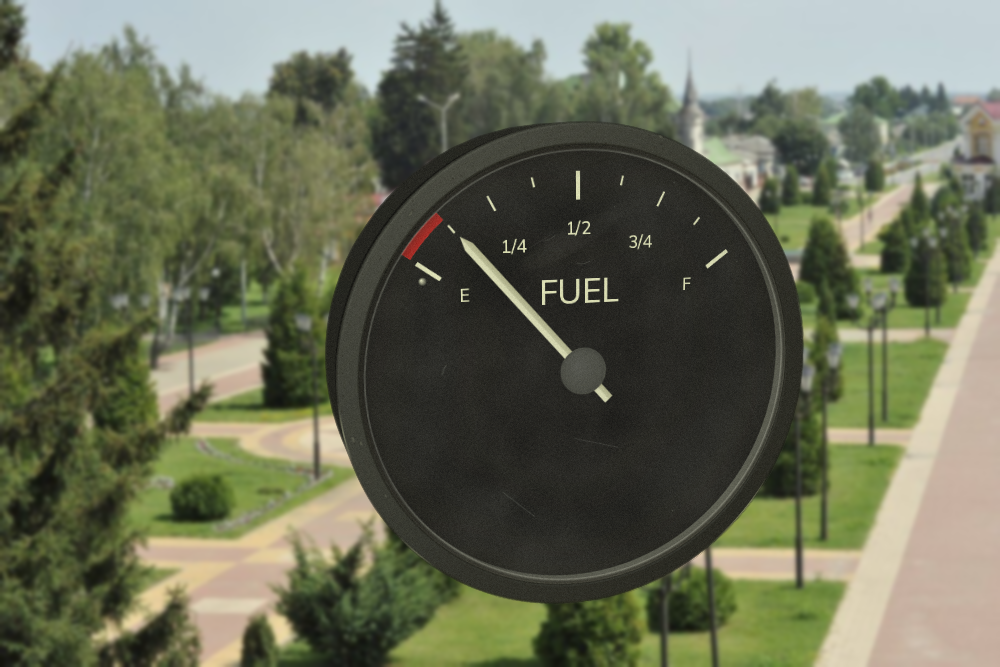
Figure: value=0.125
